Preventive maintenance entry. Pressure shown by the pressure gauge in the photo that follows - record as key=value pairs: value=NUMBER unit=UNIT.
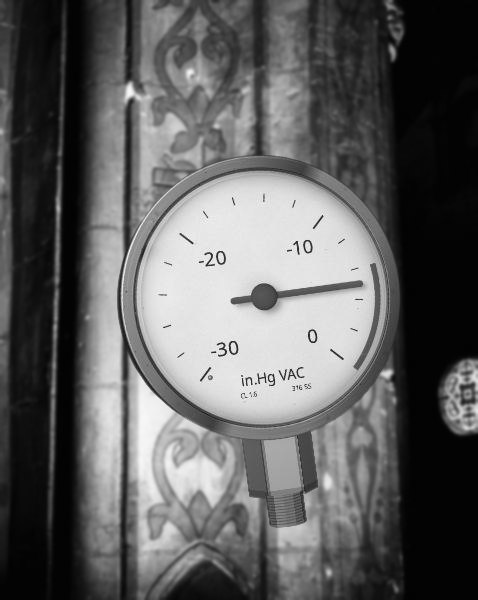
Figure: value=-5 unit=inHg
